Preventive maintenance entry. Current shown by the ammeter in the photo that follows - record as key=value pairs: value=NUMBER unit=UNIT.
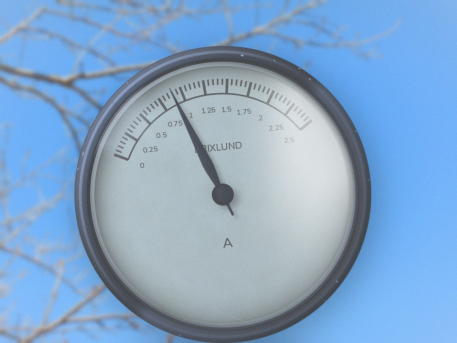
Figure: value=0.9 unit=A
